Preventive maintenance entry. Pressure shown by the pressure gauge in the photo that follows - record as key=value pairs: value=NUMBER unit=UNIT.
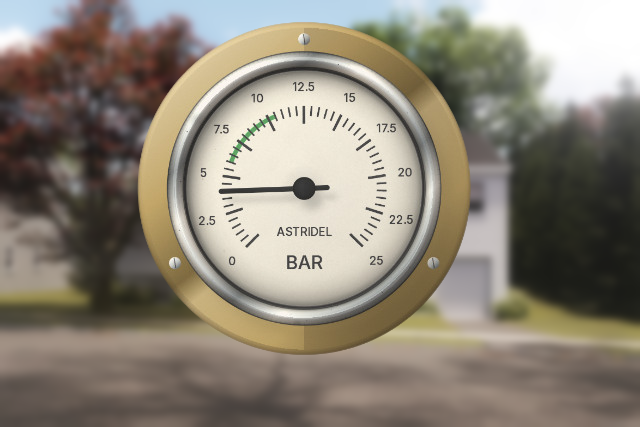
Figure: value=4 unit=bar
